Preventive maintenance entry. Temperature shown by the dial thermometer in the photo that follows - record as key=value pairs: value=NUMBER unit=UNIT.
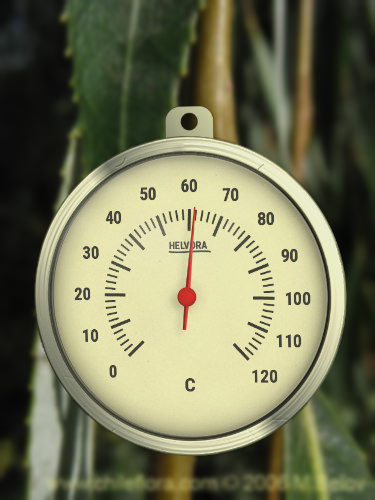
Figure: value=62 unit=°C
